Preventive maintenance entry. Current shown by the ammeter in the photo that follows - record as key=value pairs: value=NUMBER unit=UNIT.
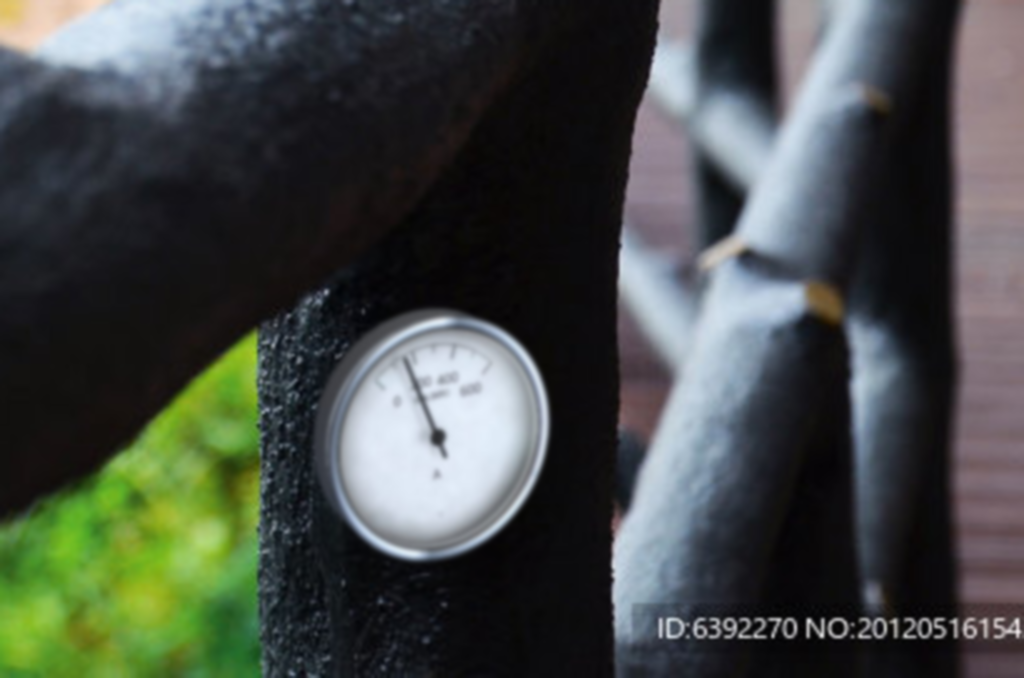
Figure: value=150 unit=A
